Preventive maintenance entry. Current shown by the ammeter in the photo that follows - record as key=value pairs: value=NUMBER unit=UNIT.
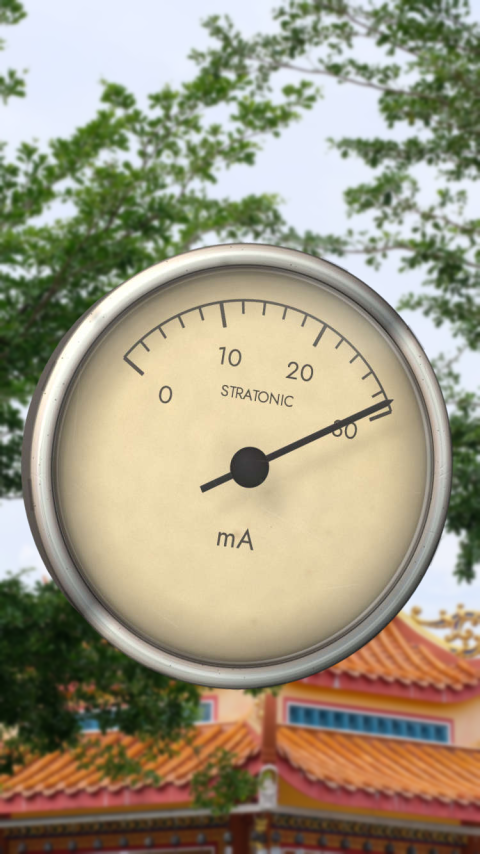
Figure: value=29 unit=mA
